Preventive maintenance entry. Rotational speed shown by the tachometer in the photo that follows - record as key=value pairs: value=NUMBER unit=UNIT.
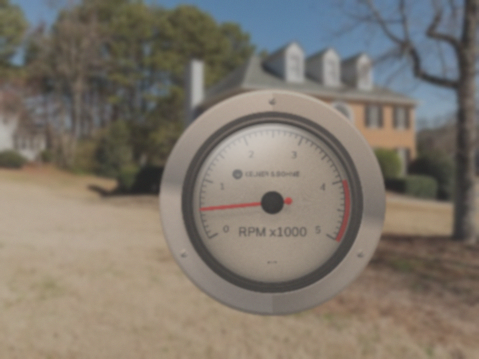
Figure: value=500 unit=rpm
